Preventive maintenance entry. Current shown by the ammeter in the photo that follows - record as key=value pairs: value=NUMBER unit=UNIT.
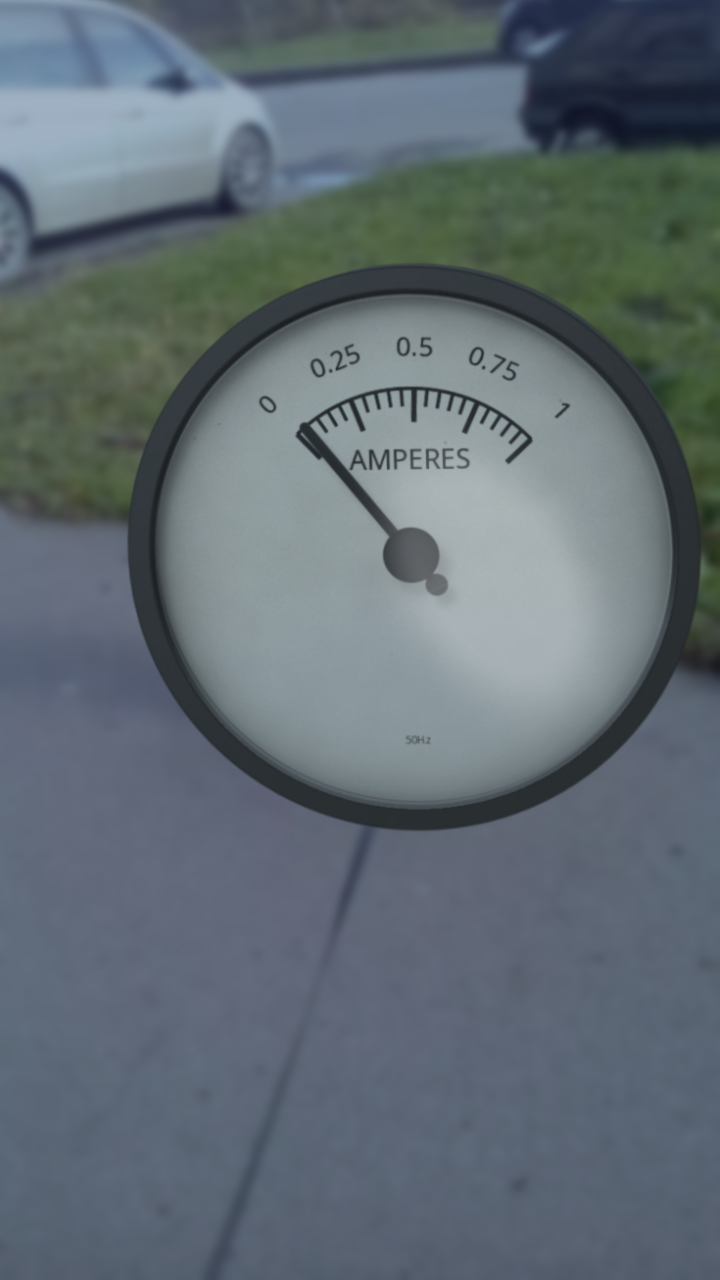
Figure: value=0.05 unit=A
